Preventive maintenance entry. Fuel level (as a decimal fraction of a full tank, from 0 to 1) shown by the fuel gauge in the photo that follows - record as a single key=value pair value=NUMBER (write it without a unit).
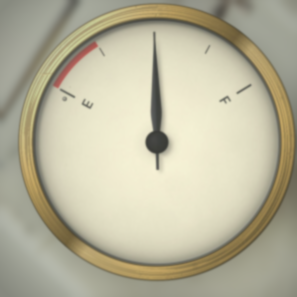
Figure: value=0.5
